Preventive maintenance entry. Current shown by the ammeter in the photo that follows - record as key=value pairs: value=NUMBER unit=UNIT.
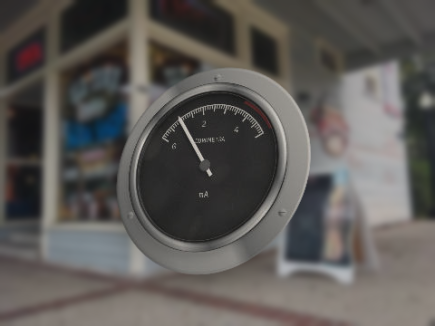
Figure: value=1 unit=mA
